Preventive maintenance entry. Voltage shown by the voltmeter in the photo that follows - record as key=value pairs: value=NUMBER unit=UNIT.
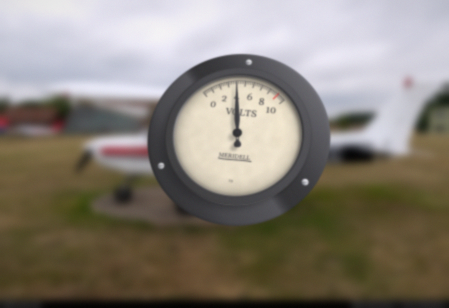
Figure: value=4 unit=V
